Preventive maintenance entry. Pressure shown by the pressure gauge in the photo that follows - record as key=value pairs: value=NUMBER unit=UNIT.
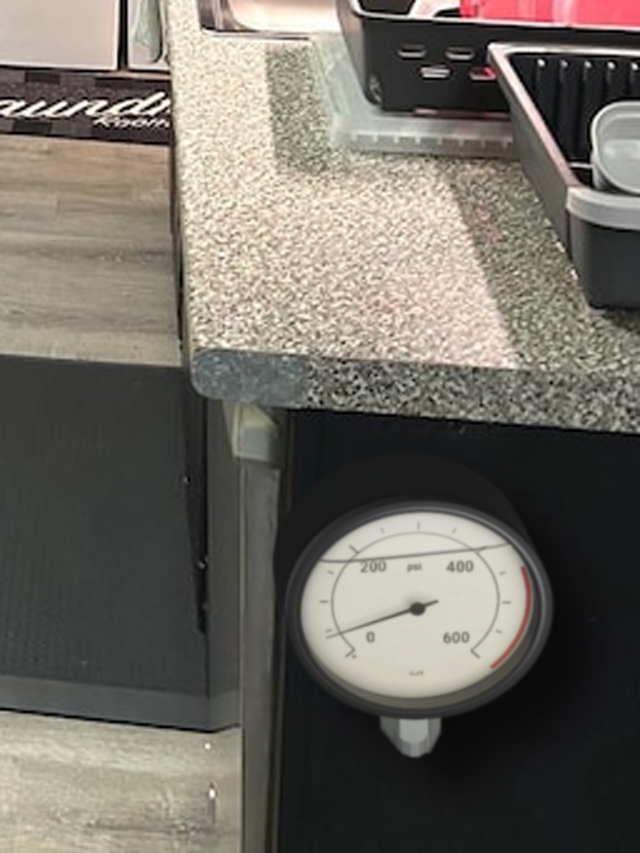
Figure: value=50 unit=psi
